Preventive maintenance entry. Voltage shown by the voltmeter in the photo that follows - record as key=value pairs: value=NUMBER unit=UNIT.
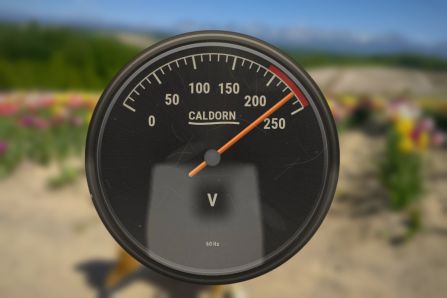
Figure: value=230 unit=V
